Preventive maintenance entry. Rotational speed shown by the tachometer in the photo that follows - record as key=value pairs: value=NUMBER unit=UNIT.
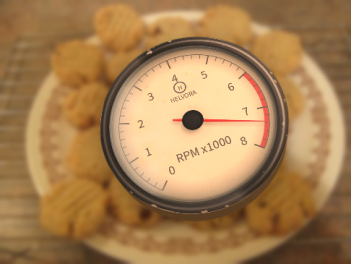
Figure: value=7400 unit=rpm
